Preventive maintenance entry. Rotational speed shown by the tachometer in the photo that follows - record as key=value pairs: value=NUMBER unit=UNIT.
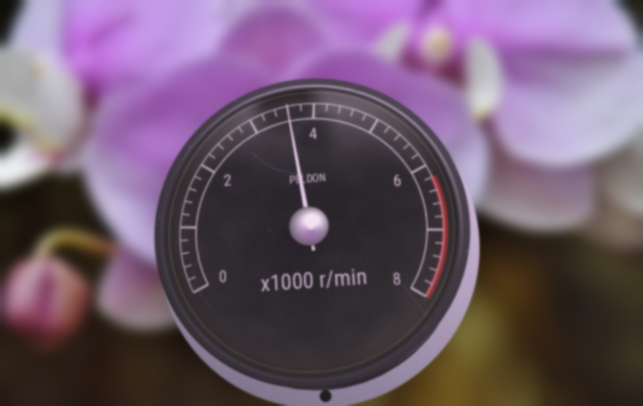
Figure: value=3600 unit=rpm
